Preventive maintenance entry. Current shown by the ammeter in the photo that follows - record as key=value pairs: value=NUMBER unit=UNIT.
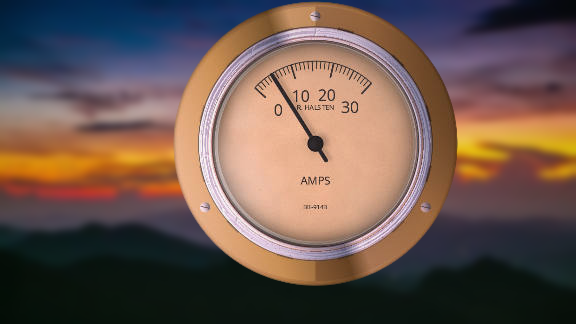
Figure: value=5 unit=A
